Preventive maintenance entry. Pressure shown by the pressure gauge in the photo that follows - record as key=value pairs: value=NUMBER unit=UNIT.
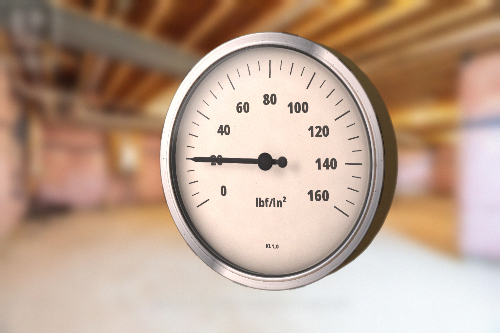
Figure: value=20 unit=psi
